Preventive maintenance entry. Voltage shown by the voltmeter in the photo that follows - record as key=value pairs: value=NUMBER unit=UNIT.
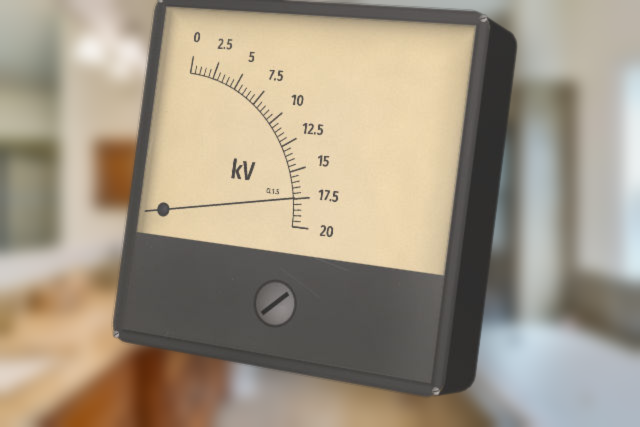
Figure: value=17.5 unit=kV
